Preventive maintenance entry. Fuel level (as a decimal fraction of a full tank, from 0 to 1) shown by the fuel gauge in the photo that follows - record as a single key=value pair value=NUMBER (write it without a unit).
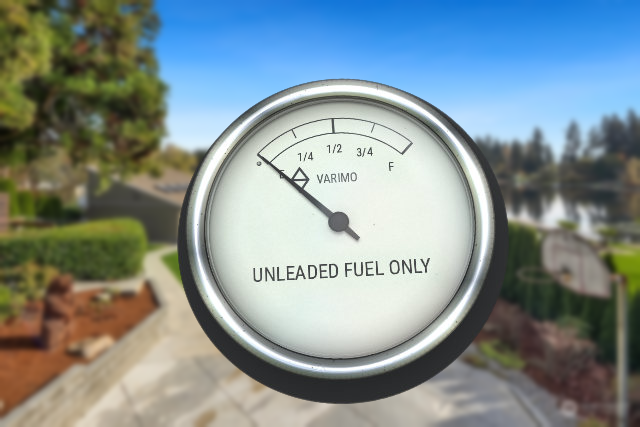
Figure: value=0
